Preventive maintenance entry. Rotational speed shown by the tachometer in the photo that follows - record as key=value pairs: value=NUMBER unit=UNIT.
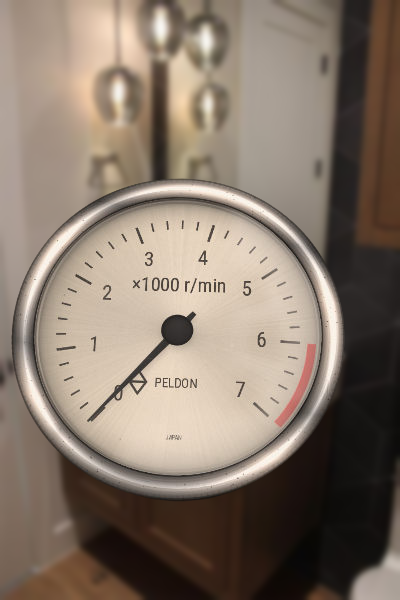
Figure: value=0 unit=rpm
